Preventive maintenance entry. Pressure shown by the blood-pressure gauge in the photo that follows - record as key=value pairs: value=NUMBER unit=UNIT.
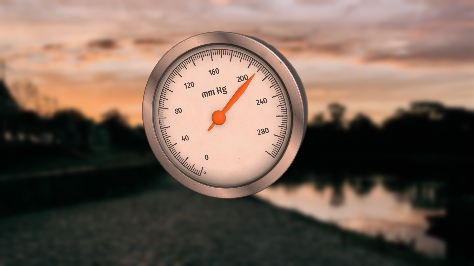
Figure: value=210 unit=mmHg
